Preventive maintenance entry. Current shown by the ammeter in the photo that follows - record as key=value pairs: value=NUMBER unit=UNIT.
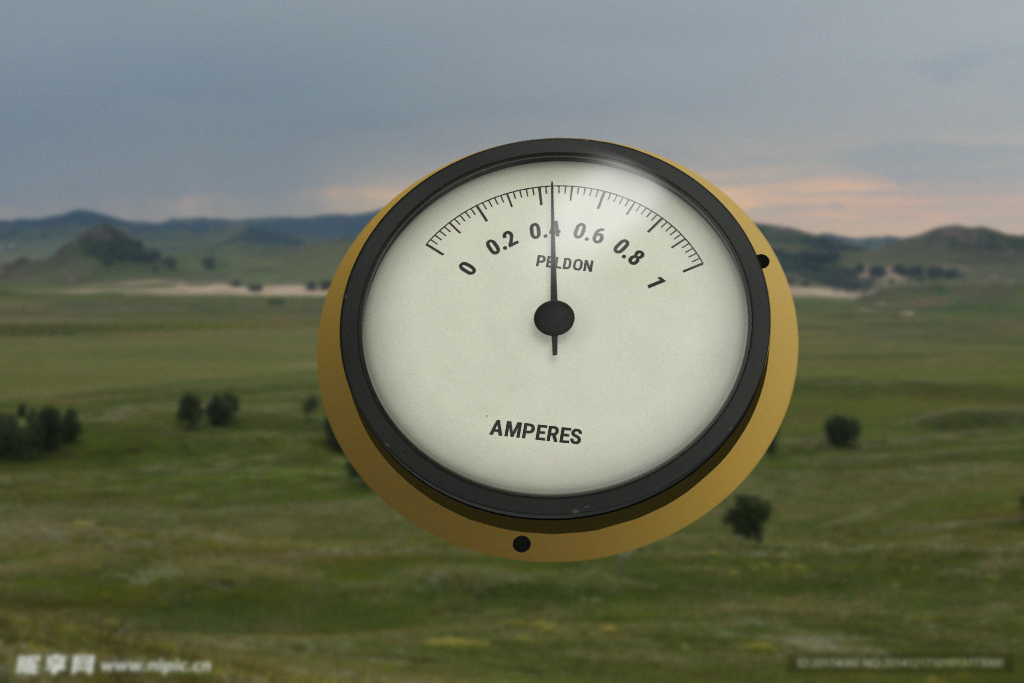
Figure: value=0.44 unit=A
